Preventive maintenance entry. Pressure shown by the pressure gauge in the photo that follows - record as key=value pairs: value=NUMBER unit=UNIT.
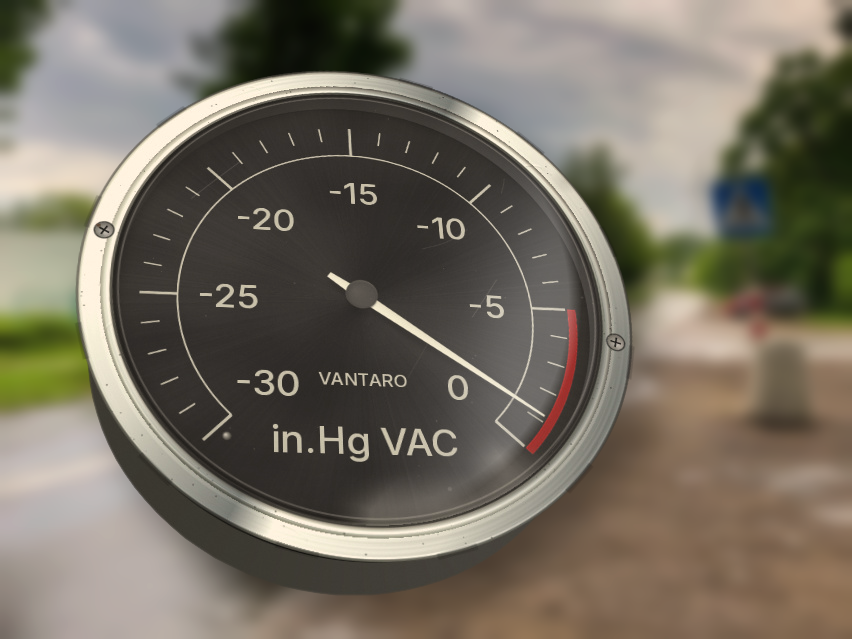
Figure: value=-1 unit=inHg
